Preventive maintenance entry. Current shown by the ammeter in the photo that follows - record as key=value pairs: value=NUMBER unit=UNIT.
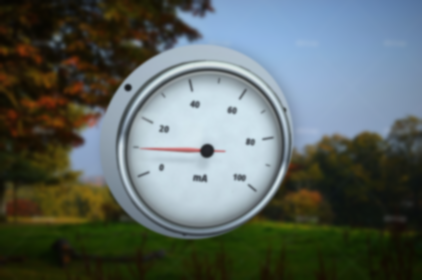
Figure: value=10 unit=mA
